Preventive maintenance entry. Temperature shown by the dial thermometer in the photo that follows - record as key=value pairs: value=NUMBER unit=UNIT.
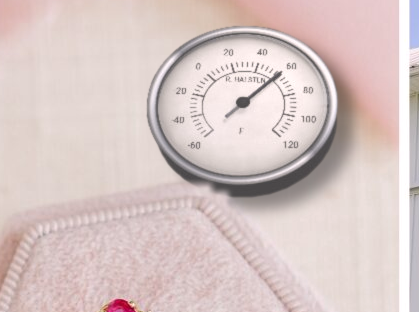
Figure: value=60 unit=°F
